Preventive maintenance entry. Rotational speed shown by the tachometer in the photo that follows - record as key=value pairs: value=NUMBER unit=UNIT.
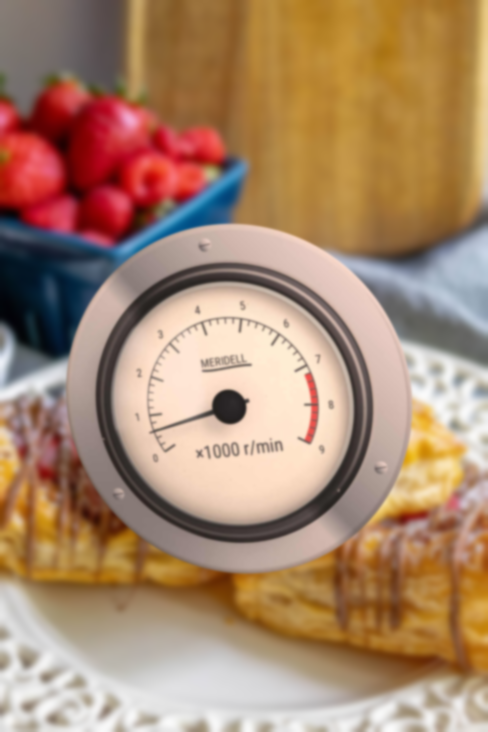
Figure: value=600 unit=rpm
